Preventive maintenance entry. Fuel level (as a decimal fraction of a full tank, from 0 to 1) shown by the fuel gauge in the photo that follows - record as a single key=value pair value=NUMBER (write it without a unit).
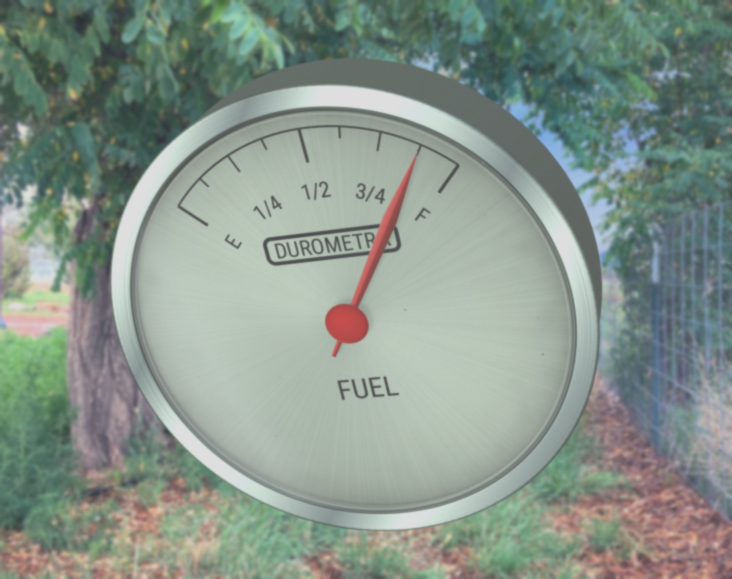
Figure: value=0.875
